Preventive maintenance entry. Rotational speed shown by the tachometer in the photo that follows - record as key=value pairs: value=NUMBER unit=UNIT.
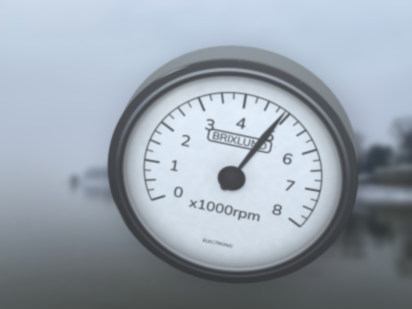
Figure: value=4875 unit=rpm
